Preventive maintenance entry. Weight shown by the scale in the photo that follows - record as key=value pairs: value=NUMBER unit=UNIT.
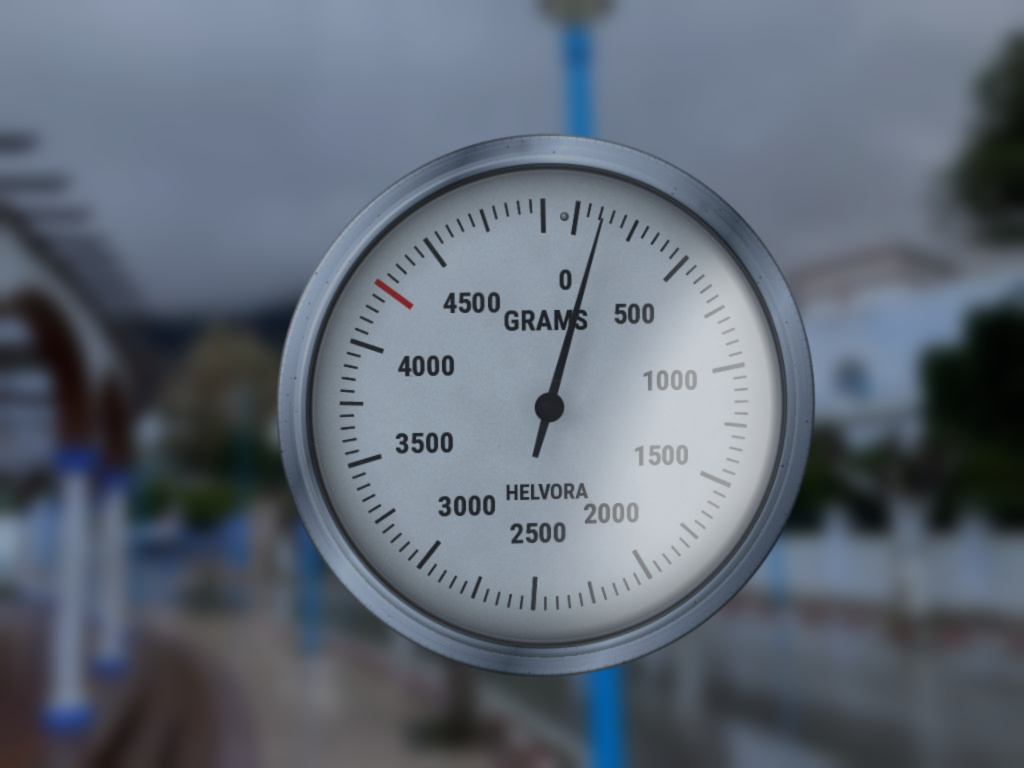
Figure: value=100 unit=g
